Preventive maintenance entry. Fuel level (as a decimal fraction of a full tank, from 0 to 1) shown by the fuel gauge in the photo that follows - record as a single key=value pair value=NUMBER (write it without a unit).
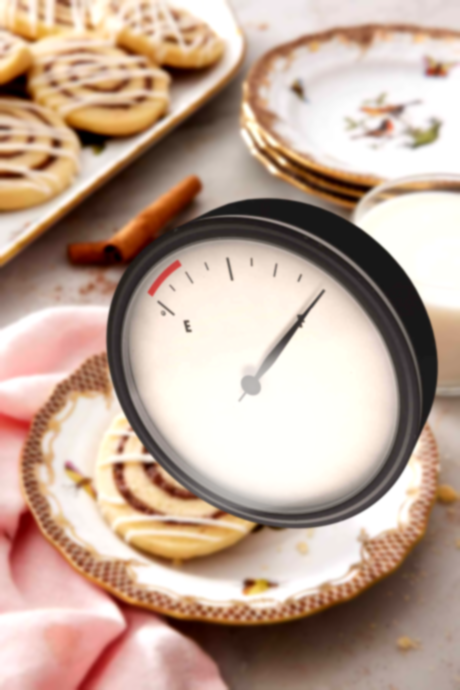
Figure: value=1
